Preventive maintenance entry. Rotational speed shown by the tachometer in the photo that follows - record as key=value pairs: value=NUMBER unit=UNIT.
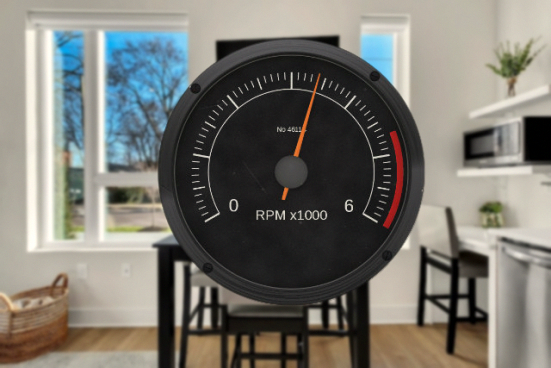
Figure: value=3400 unit=rpm
